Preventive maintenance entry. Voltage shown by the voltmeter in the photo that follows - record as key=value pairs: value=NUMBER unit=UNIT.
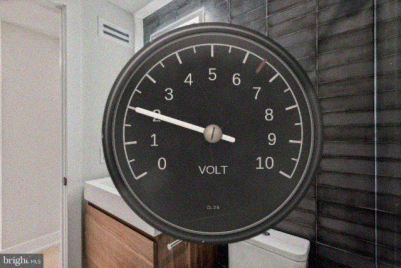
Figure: value=2 unit=V
